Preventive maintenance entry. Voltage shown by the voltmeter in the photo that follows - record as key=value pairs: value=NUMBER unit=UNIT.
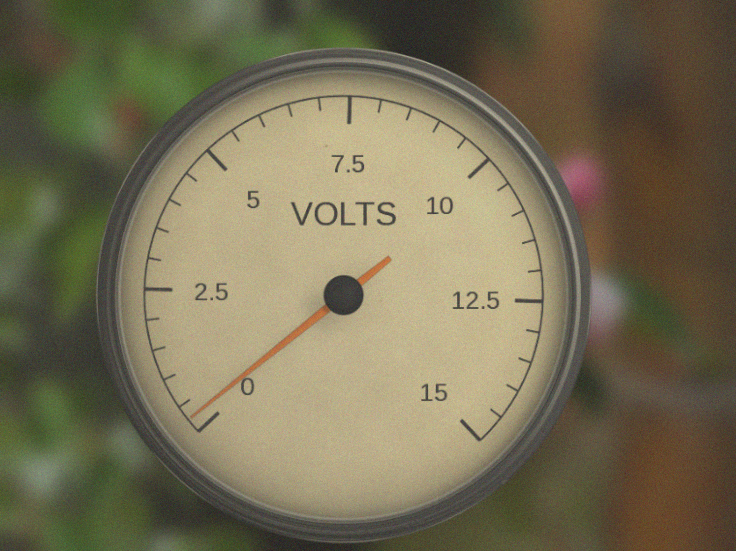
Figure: value=0.25 unit=V
